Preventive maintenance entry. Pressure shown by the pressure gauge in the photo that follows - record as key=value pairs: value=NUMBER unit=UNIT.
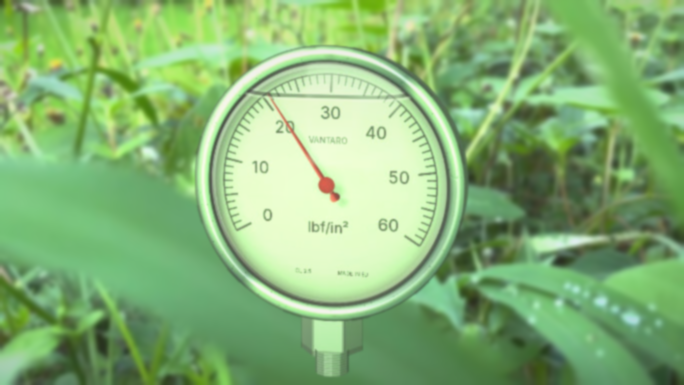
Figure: value=21 unit=psi
